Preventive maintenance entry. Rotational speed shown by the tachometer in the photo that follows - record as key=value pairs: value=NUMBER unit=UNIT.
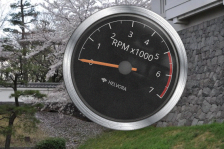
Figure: value=0 unit=rpm
